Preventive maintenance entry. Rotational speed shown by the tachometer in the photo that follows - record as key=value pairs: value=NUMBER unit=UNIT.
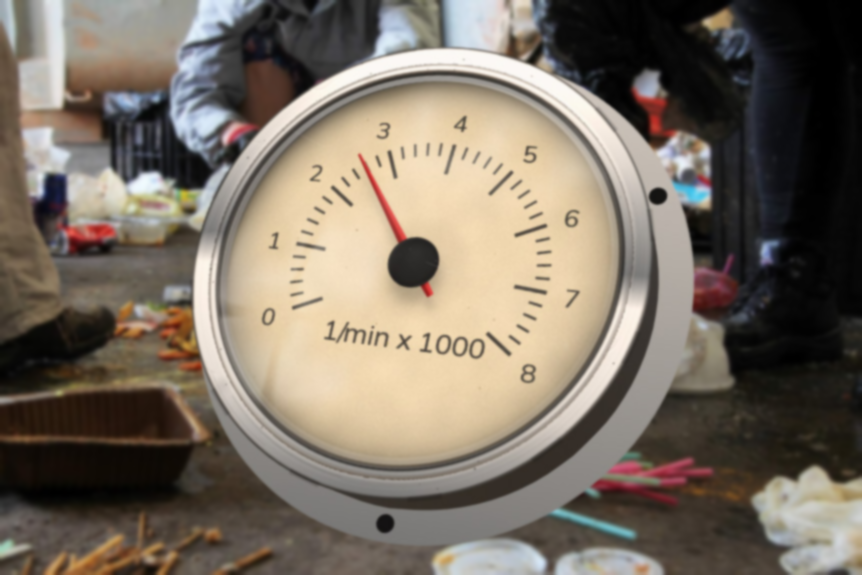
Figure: value=2600 unit=rpm
